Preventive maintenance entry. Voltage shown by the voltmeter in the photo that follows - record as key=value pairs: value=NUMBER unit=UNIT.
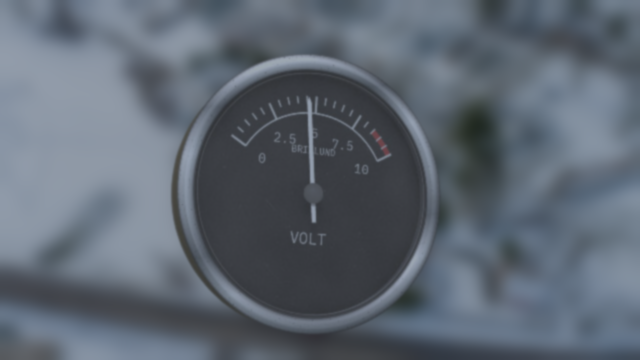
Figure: value=4.5 unit=V
